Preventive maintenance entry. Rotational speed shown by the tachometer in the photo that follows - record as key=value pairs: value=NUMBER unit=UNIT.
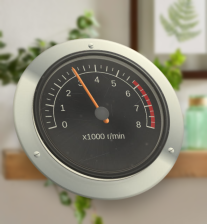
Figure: value=3000 unit=rpm
